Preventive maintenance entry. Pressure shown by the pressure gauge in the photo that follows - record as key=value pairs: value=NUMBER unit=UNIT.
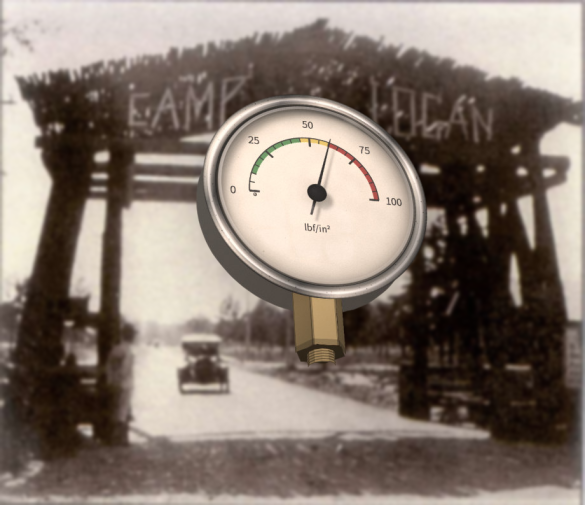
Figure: value=60 unit=psi
